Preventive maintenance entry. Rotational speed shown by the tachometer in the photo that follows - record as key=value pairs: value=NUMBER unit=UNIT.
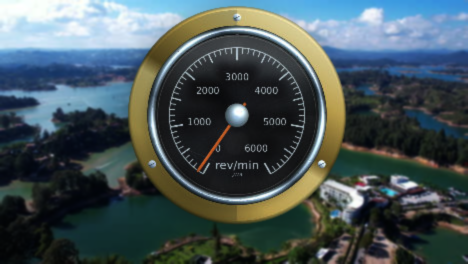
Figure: value=100 unit=rpm
